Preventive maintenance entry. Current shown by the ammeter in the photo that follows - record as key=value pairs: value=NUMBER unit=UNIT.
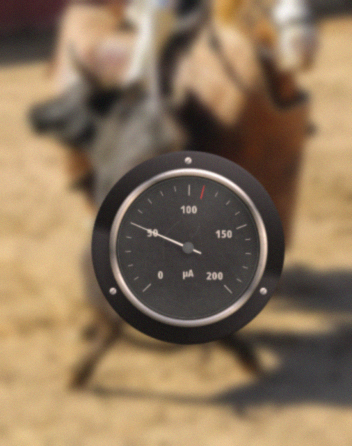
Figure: value=50 unit=µA
